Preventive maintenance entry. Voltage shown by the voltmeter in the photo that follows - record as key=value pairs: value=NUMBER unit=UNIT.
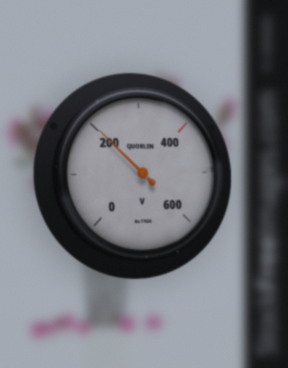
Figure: value=200 unit=V
